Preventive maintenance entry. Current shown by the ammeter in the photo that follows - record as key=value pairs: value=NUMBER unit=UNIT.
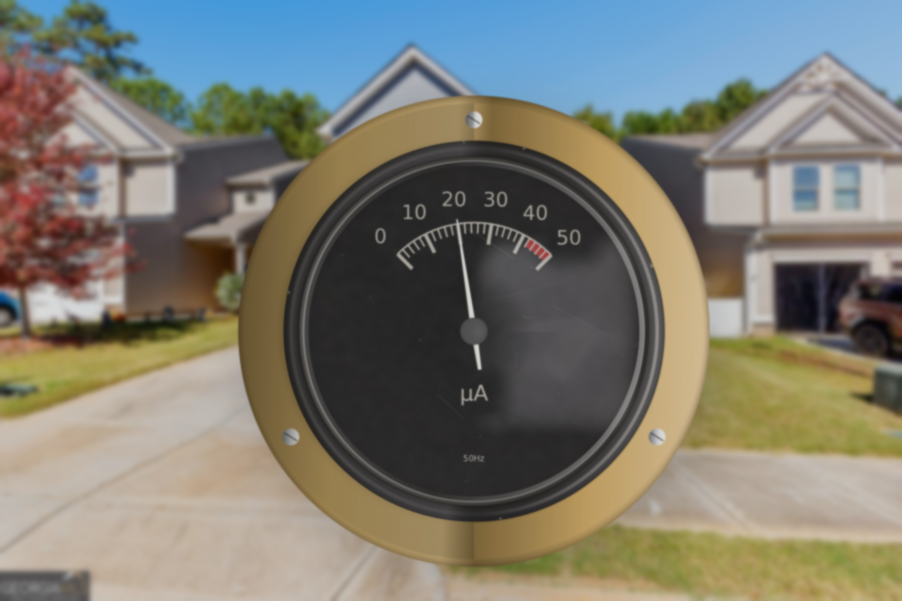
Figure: value=20 unit=µA
